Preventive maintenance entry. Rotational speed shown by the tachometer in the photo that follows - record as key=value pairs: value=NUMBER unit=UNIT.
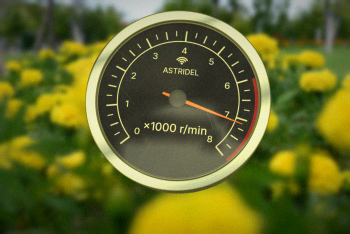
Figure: value=7125 unit=rpm
